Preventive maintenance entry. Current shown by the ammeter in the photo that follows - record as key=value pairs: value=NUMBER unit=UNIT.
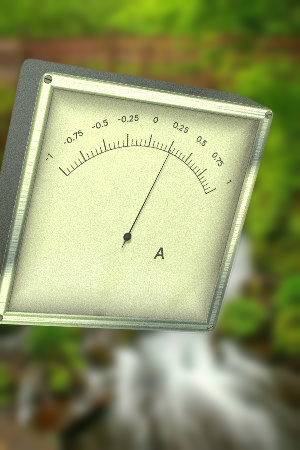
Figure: value=0.25 unit=A
